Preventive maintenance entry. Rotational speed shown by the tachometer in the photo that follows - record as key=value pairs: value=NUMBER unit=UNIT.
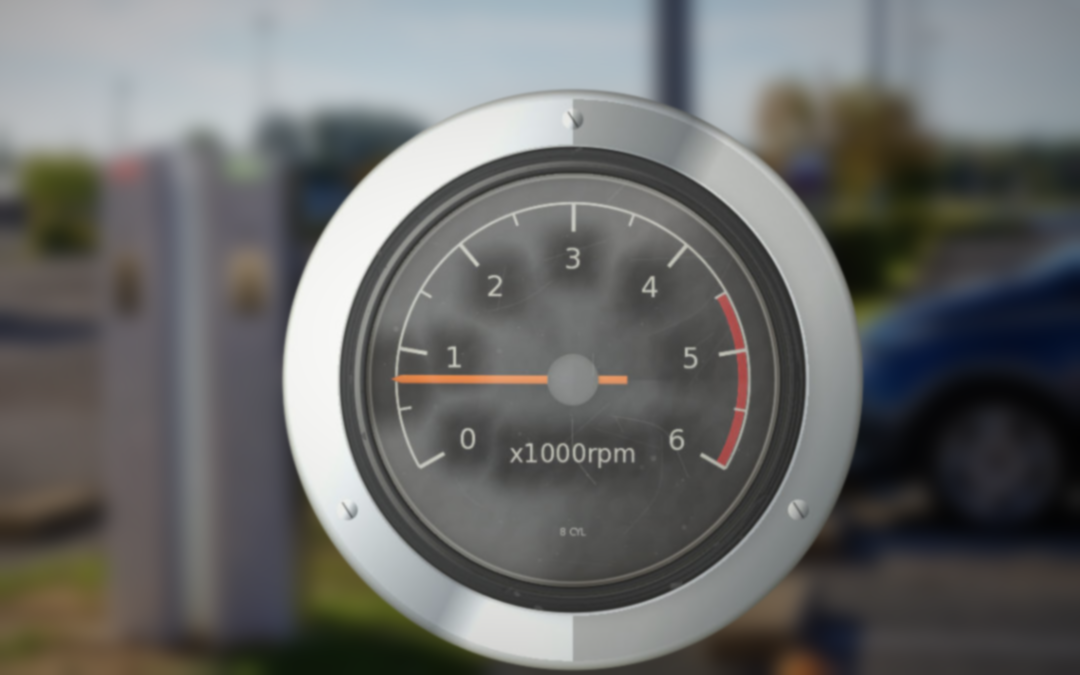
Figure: value=750 unit=rpm
